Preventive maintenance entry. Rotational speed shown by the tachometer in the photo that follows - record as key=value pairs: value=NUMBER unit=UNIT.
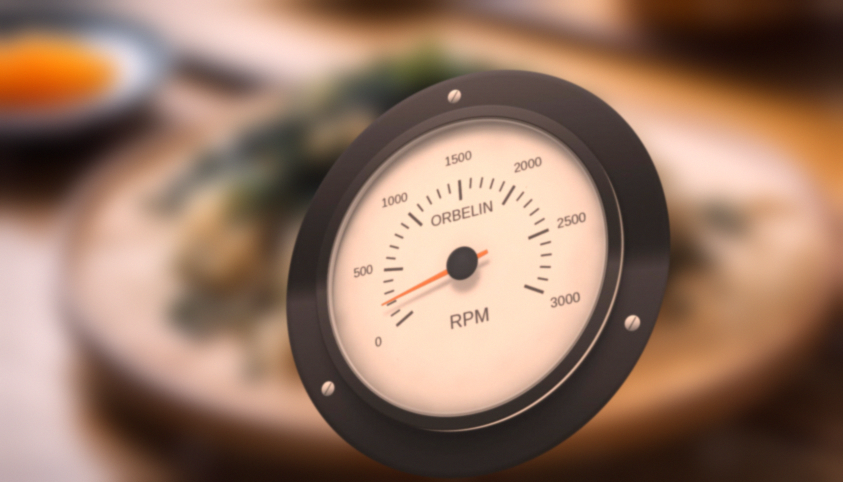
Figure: value=200 unit=rpm
